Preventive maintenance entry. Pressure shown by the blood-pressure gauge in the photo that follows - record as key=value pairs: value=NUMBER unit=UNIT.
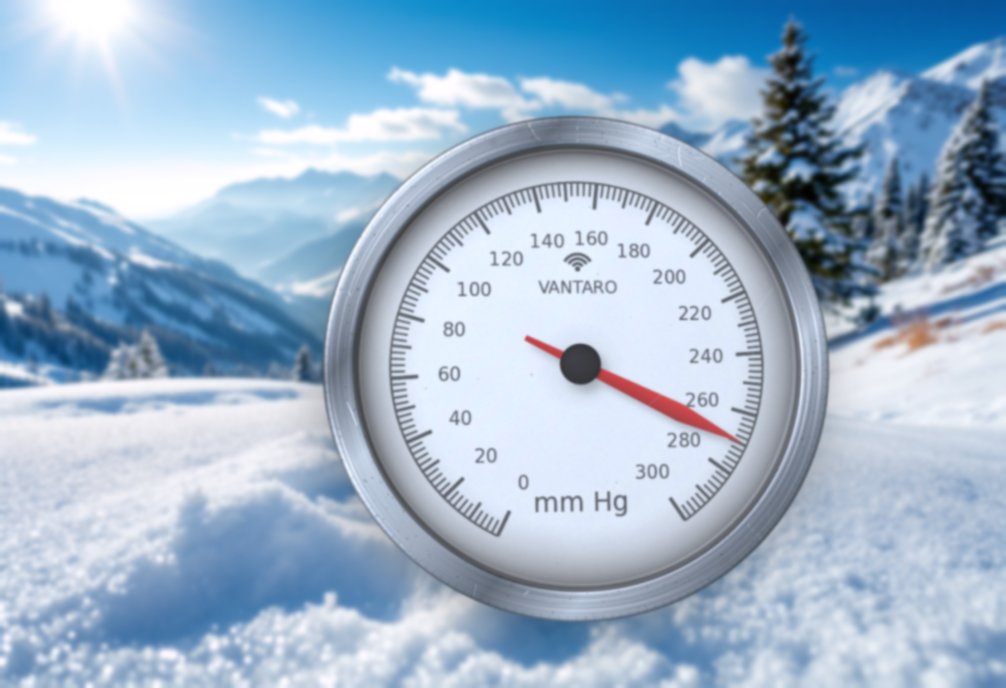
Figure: value=270 unit=mmHg
